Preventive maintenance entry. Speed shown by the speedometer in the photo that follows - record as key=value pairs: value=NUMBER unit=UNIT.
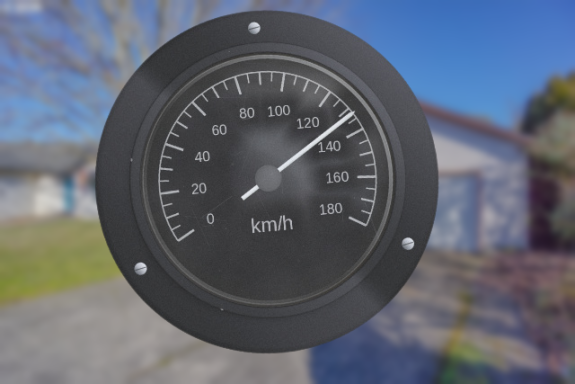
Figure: value=132.5 unit=km/h
